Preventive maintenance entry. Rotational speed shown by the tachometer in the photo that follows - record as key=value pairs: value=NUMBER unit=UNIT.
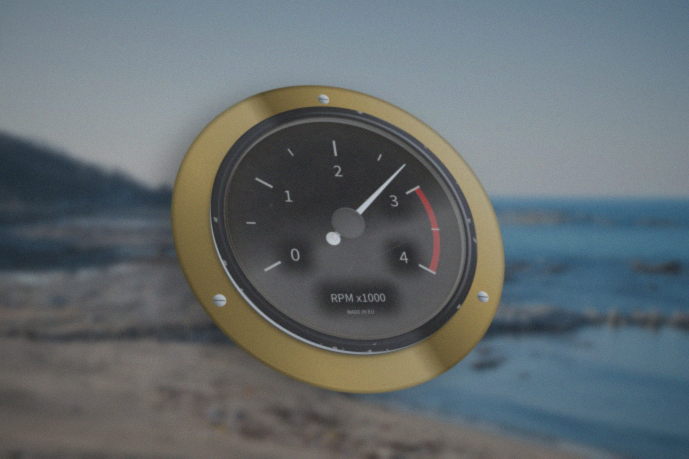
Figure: value=2750 unit=rpm
